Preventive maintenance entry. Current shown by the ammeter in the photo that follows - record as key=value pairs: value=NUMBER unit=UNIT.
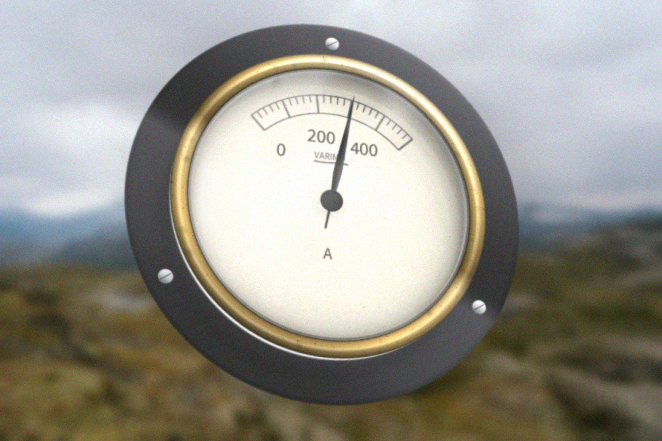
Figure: value=300 unit=A
